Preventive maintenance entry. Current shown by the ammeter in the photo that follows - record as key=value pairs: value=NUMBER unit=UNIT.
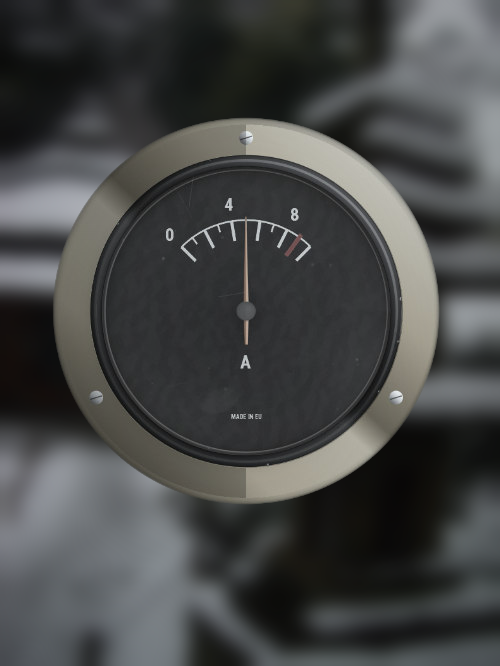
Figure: value=5 unit=A
